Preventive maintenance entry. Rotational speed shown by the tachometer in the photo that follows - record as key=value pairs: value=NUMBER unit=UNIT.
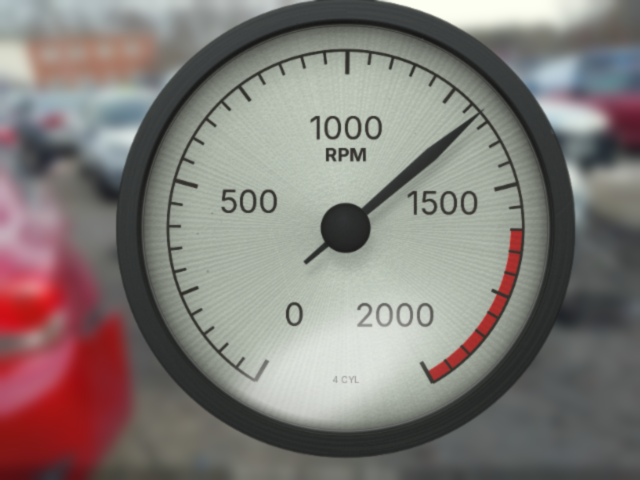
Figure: value=1325 unit=rpm
